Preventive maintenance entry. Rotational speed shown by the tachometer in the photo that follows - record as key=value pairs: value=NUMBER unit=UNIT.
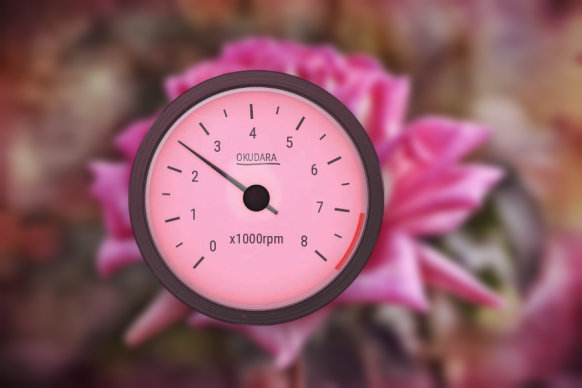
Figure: value=2500 unit=rpm
